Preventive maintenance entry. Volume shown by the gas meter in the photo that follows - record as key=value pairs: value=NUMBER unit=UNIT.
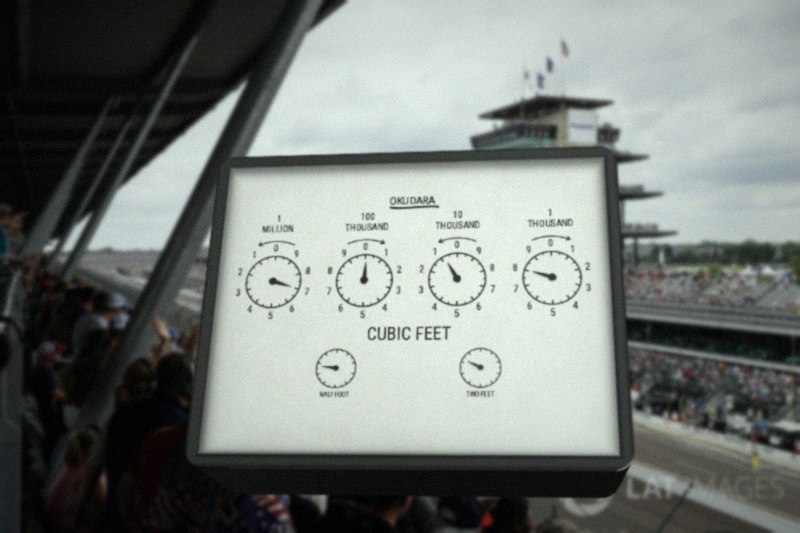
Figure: value=700800 unit=ft³
